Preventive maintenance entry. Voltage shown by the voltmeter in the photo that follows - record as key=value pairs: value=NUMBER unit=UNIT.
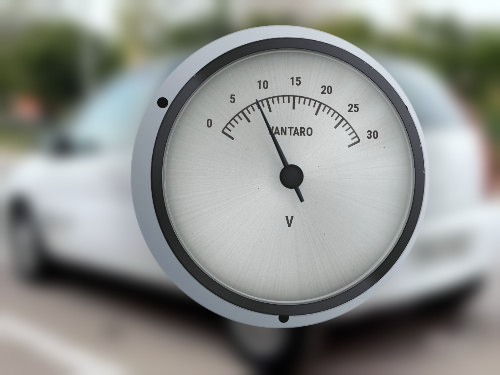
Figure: value=8 unit=V
